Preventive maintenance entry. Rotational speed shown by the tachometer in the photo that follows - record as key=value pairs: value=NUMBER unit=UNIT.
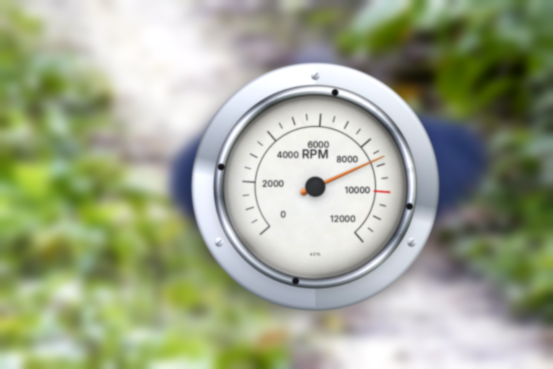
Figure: value=8750 unit=rpm
